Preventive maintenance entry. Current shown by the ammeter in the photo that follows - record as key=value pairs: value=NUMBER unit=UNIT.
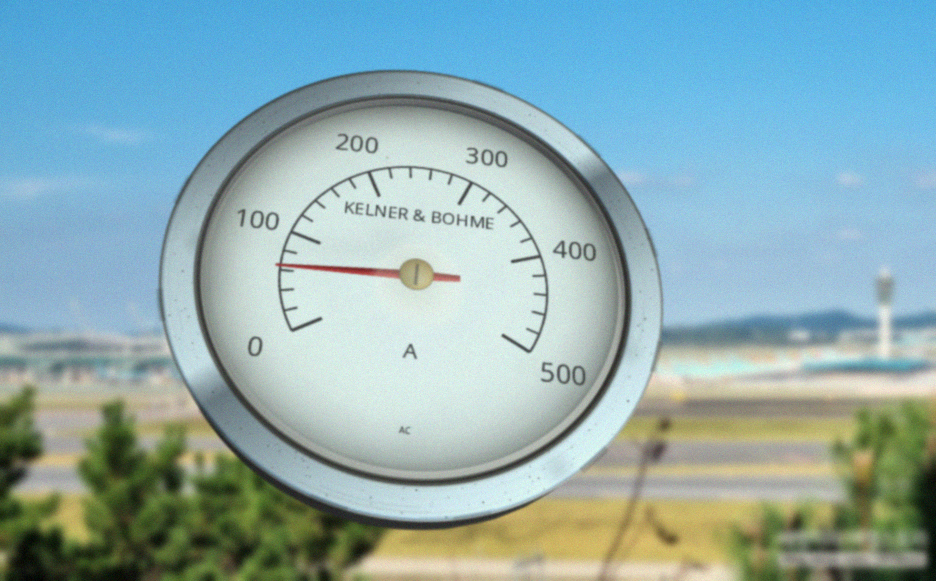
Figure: value=60 unit=A
